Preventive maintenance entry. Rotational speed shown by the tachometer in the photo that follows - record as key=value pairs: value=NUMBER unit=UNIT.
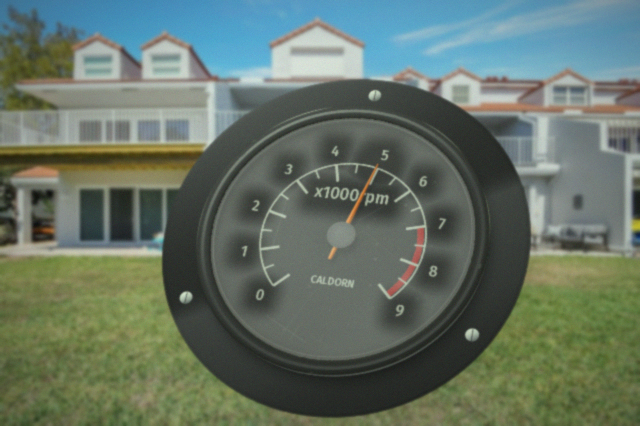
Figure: value=5000 unit=rpm
